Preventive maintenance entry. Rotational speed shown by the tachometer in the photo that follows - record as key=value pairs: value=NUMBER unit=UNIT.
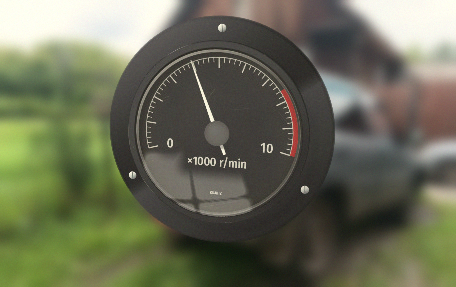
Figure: value=4000 unit=rpm
